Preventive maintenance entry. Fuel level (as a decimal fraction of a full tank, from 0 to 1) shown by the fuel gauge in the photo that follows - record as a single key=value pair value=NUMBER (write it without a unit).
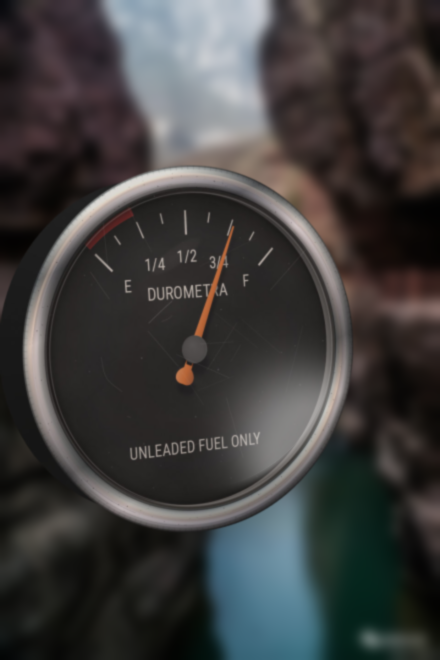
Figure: value=0.75
